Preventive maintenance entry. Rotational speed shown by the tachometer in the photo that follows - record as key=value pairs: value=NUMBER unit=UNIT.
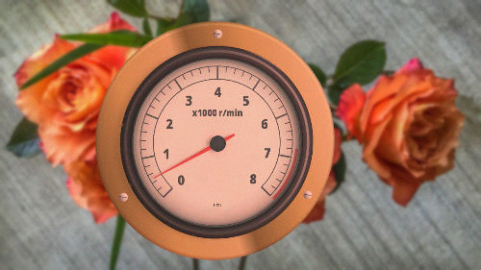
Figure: value=500 unit=rpm
